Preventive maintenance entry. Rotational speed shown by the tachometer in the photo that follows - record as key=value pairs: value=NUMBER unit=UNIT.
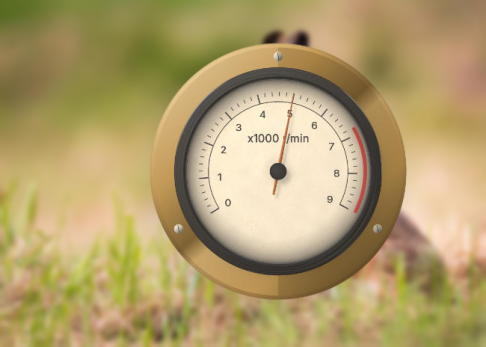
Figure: value=5000 unit=rpm
